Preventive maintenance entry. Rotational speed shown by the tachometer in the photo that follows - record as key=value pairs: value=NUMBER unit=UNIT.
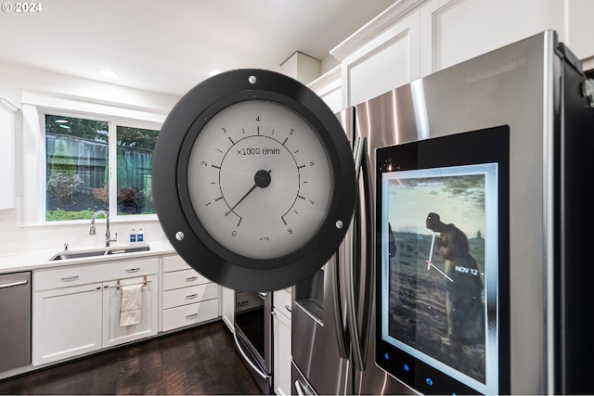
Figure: value=500 unit=rpm
